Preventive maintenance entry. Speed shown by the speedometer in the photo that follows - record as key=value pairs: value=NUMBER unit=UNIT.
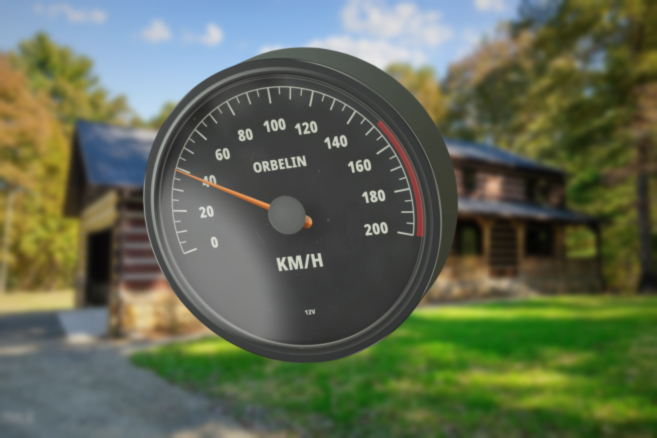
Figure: value=40 unit=km/h
